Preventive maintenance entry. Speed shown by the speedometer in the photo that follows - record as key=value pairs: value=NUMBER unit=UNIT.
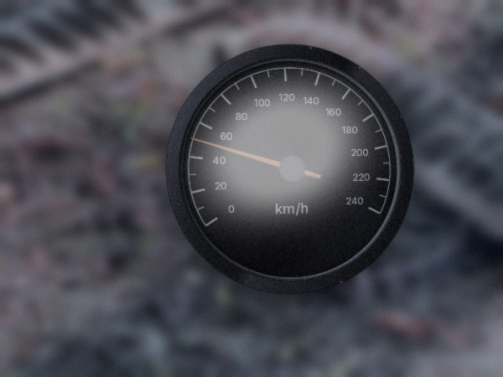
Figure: value=50 unit=km/h
